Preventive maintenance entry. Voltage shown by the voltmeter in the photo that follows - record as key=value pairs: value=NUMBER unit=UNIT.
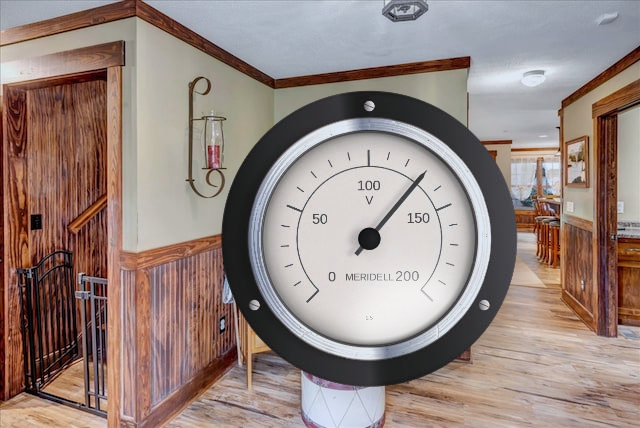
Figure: value=130 unit=V
